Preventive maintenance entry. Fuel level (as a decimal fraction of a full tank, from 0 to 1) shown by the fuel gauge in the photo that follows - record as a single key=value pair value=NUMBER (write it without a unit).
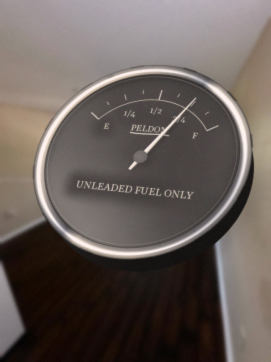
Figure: value=0.75
